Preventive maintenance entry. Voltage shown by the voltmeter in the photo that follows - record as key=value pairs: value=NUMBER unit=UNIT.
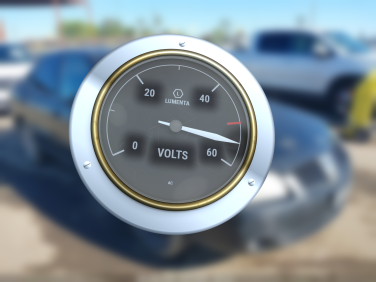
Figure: value=55 unit=V
